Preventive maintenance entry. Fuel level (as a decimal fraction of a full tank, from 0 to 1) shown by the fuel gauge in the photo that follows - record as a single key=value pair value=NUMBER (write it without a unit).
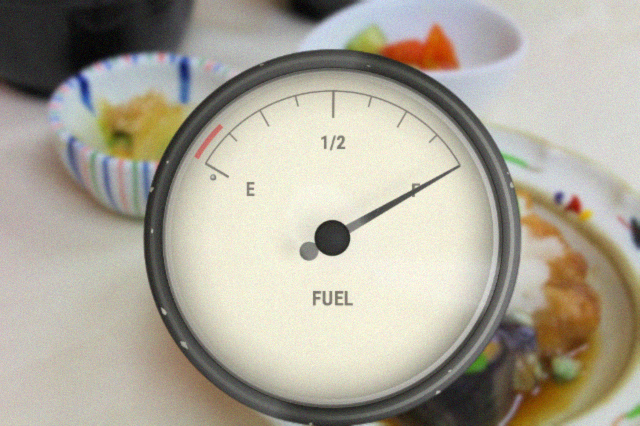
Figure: value=1
